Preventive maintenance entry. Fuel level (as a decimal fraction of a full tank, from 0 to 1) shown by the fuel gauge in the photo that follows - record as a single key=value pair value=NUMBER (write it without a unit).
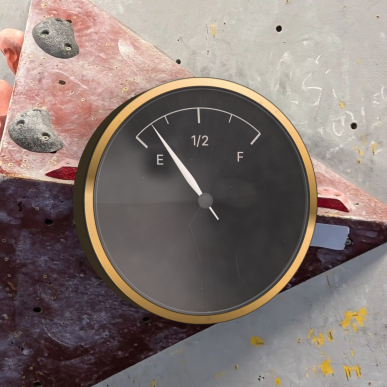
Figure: value=0.125
